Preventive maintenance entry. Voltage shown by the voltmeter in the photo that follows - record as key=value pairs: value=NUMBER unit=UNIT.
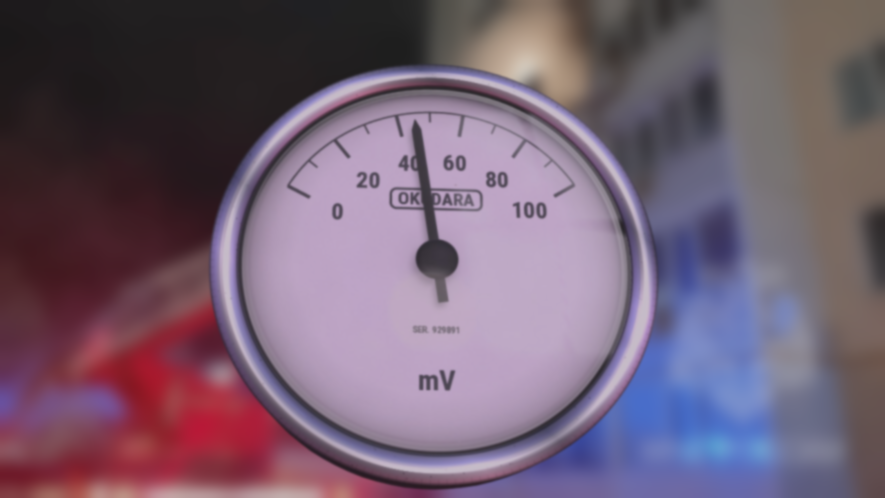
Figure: value=45 unit=mV
